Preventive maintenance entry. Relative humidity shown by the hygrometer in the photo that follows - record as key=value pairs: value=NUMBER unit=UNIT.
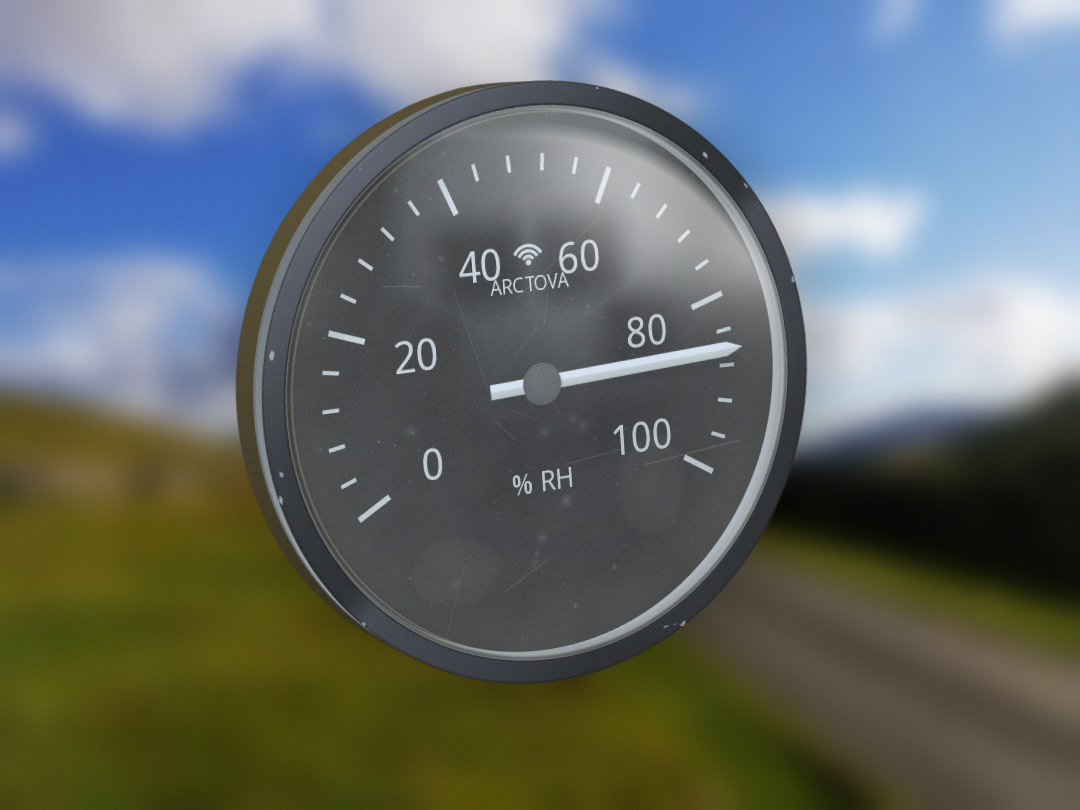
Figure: value=86 unit=%
